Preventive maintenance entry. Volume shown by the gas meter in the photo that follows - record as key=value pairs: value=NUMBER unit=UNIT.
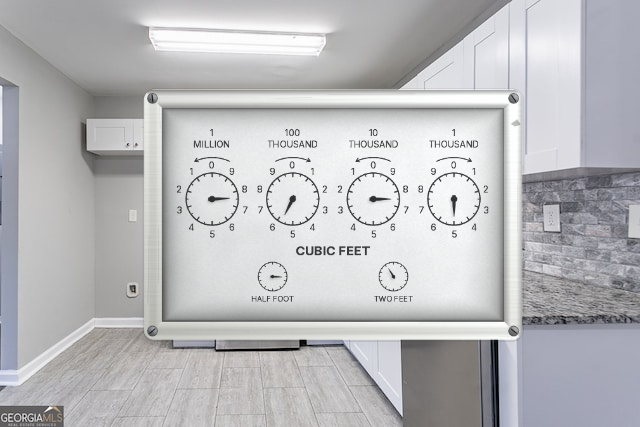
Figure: value=757500 unit=ft³
